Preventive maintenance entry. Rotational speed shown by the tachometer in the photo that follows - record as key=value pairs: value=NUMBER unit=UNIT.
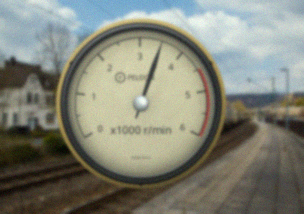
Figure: value=3500 unit=rpm
